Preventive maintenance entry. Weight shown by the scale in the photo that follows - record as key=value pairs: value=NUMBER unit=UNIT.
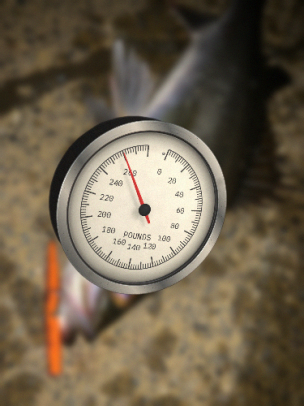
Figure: value=260 unit=lb
